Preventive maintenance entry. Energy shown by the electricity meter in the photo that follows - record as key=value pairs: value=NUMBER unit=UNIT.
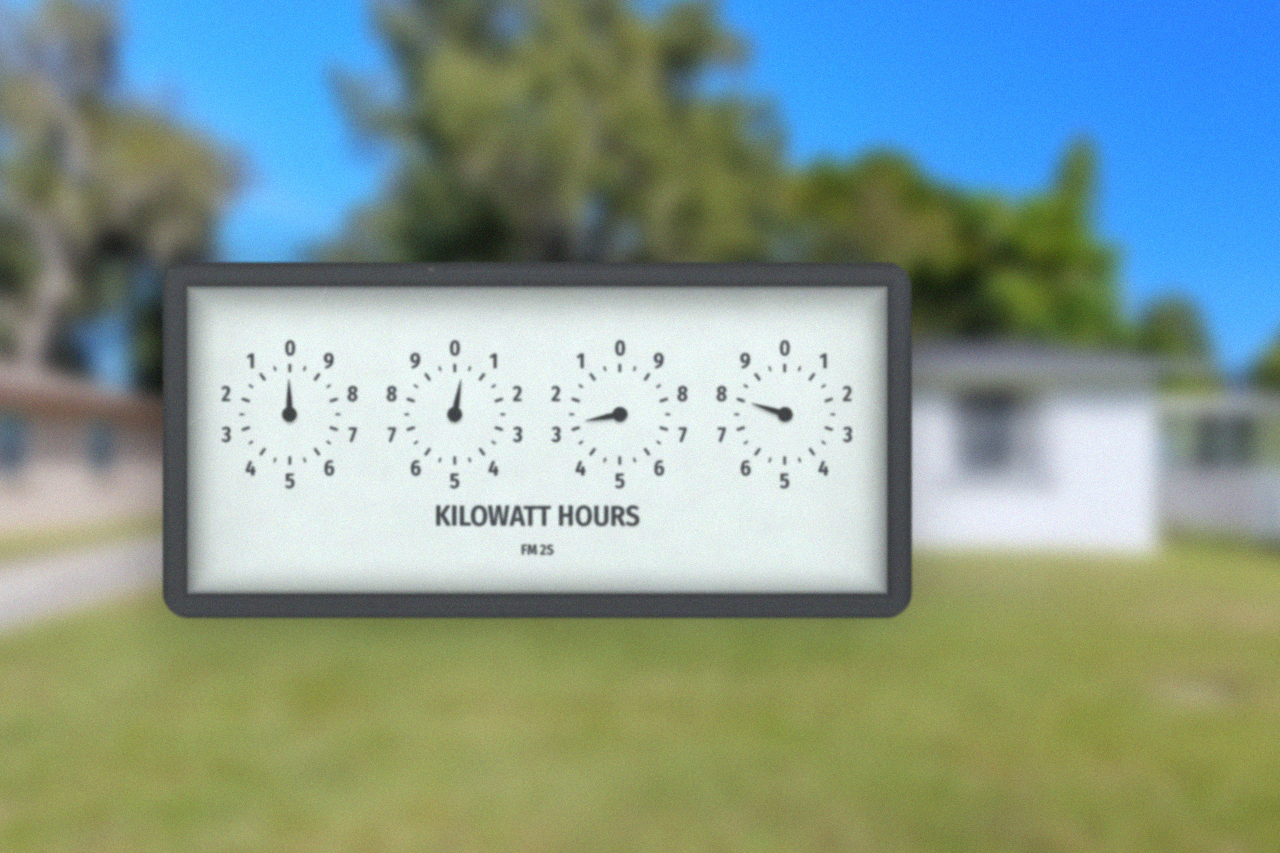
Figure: value=28 unit=kWh
